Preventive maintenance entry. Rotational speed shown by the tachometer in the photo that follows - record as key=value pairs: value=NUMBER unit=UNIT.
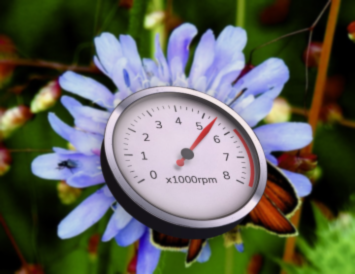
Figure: value=5400 unit=rpm
